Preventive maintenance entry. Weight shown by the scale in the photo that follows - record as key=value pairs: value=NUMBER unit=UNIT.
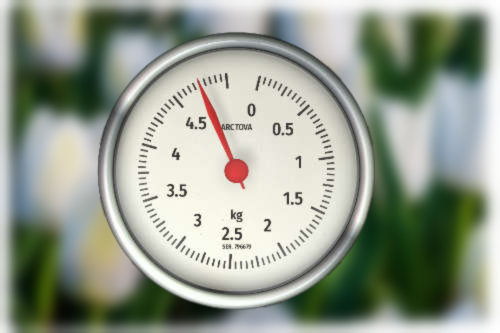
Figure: value=4.75 unit=kg
